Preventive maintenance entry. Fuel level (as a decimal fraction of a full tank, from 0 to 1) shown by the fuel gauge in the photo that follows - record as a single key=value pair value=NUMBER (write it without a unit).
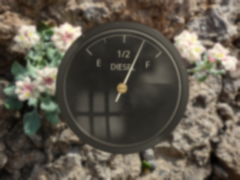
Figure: value=0.75
